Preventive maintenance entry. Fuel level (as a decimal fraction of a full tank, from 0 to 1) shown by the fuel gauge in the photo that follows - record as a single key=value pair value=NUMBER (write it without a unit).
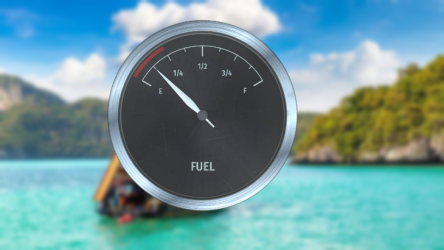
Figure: value=0.125
